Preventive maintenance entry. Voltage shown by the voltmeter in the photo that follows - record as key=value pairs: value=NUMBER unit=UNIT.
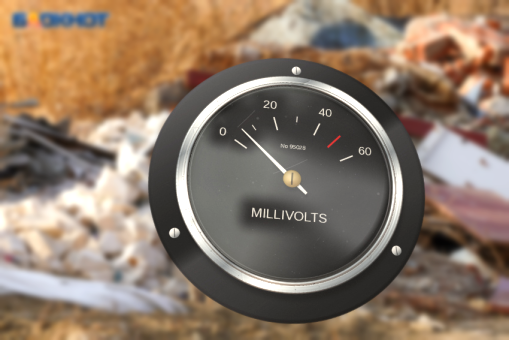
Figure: value=5 unit=mV
